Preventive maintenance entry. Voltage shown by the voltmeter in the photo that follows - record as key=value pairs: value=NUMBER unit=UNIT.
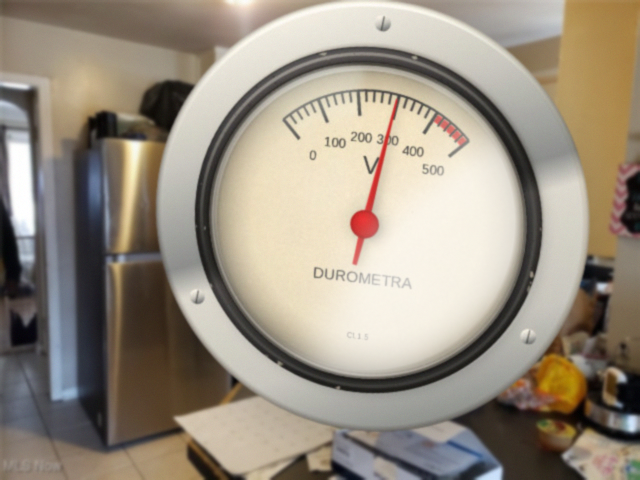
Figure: value=300 unit=V
